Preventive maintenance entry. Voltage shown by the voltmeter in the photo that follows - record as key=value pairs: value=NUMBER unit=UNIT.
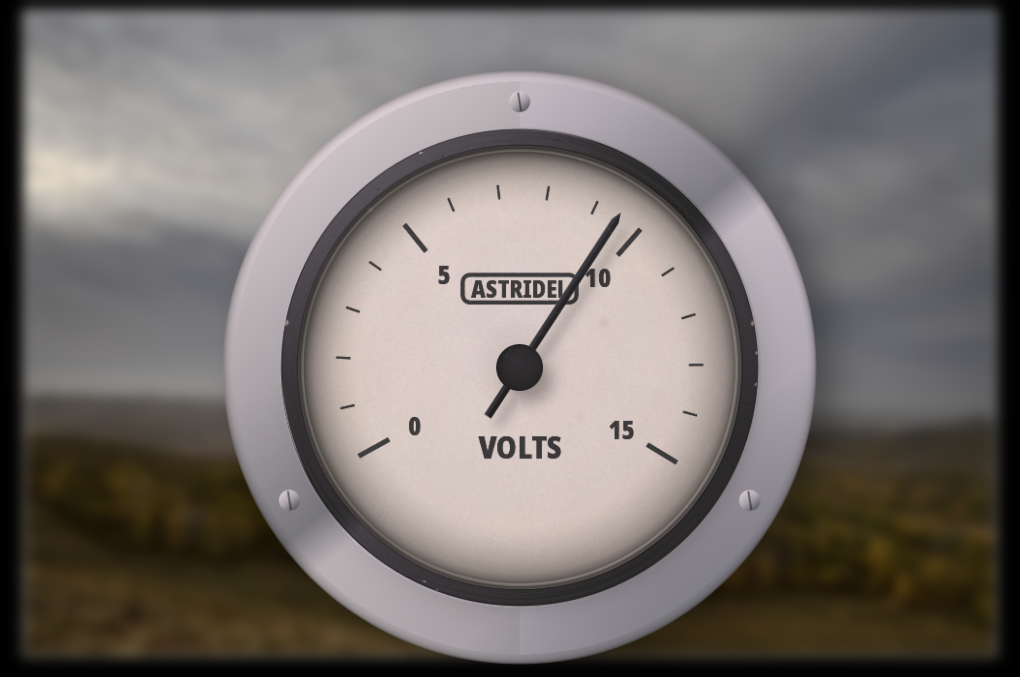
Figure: value=9.5 unit=V
